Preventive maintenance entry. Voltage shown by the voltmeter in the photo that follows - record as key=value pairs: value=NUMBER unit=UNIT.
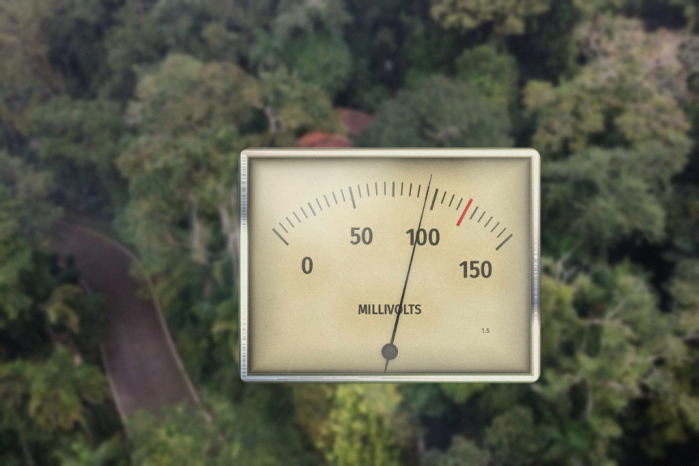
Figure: value=95 unit=mV
